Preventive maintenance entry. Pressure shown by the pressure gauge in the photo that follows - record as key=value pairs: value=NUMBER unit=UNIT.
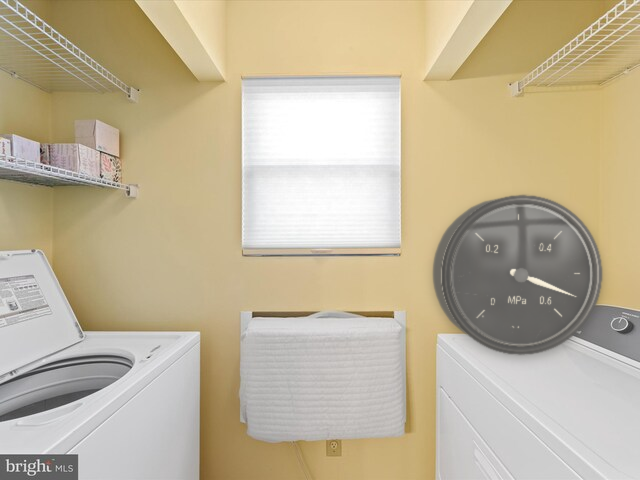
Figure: value=0.55 unit=MPa
